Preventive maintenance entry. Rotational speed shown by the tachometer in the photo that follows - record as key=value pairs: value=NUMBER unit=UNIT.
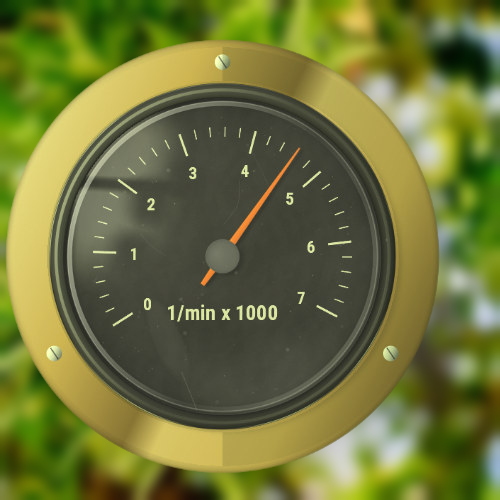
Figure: value=4600 unit=rpm
